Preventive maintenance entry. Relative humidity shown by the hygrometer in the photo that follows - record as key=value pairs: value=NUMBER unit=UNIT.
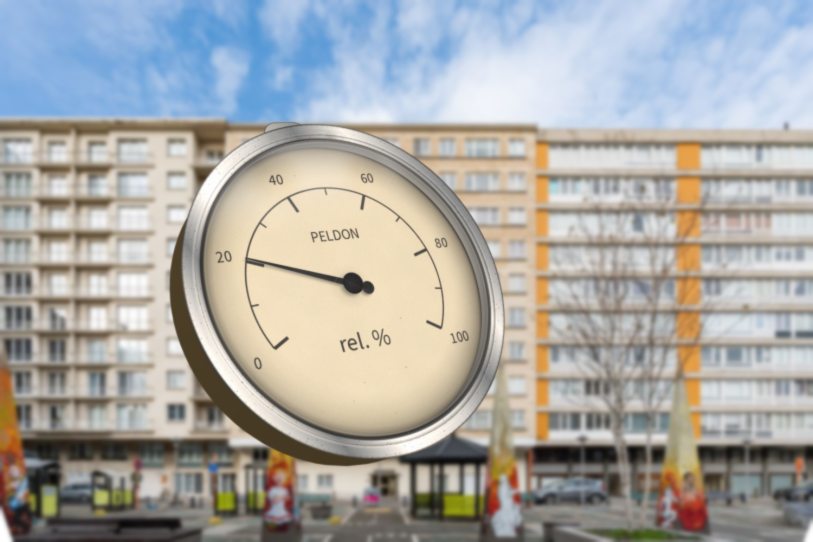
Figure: value=20 unit=%
